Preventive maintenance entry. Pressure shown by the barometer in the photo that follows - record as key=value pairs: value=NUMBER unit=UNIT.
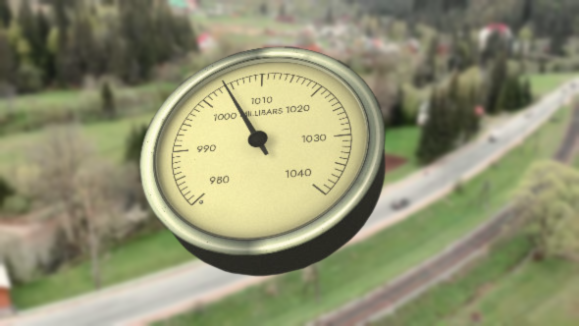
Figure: value=1004 unit=mbar
